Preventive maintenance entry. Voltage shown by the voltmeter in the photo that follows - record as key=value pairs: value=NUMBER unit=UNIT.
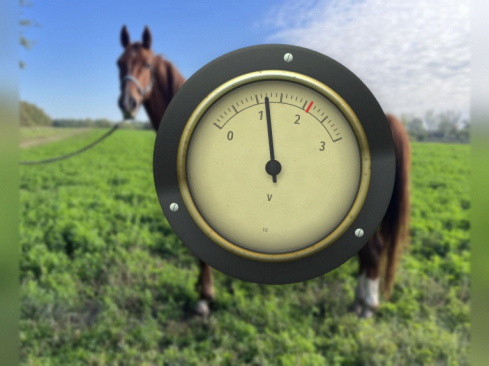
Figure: value=1.2 unit=V
